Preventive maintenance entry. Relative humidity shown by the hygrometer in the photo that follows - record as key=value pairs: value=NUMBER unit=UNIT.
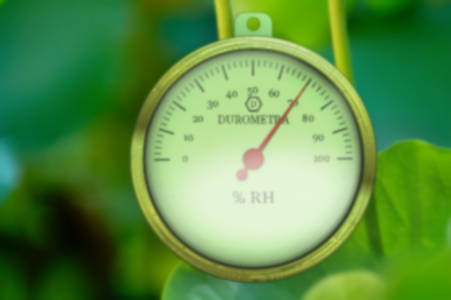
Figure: value=70 unit=%
